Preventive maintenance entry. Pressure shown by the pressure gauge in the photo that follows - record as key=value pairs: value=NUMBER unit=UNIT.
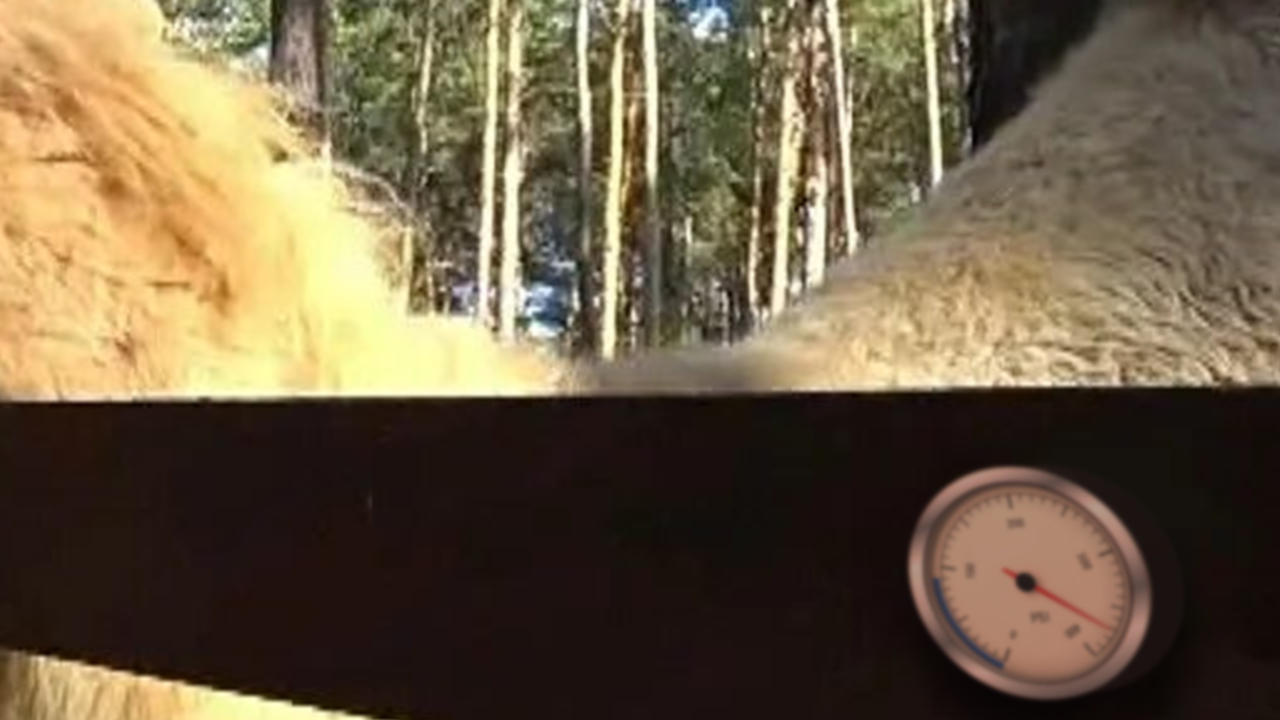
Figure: value=370 unit=psi
